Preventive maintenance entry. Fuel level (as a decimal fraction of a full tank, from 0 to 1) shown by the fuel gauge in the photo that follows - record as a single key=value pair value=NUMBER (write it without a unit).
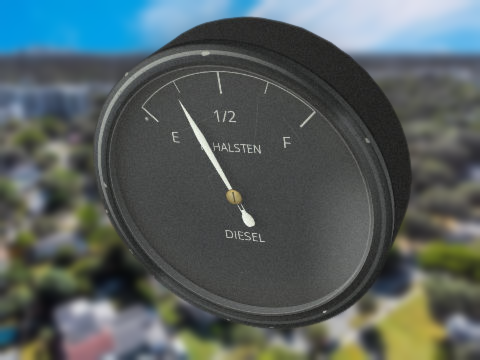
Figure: value=0.25
